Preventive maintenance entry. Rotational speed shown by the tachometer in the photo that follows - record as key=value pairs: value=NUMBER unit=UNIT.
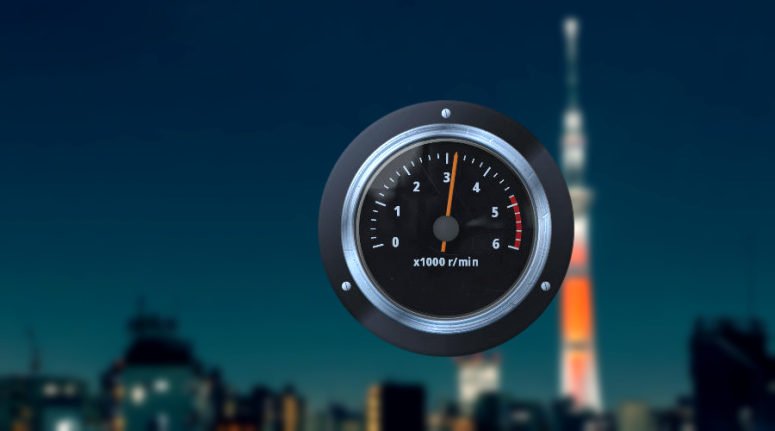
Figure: value=3200 unit=rpm
